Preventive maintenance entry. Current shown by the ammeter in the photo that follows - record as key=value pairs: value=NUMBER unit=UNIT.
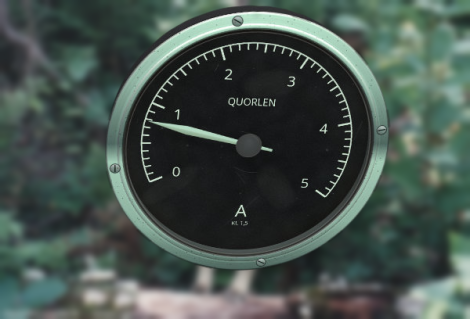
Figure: value=0.8 unit=A
